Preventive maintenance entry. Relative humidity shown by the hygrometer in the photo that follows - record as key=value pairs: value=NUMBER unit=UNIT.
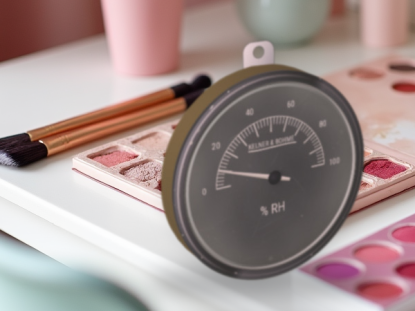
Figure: value=10 unit=%
